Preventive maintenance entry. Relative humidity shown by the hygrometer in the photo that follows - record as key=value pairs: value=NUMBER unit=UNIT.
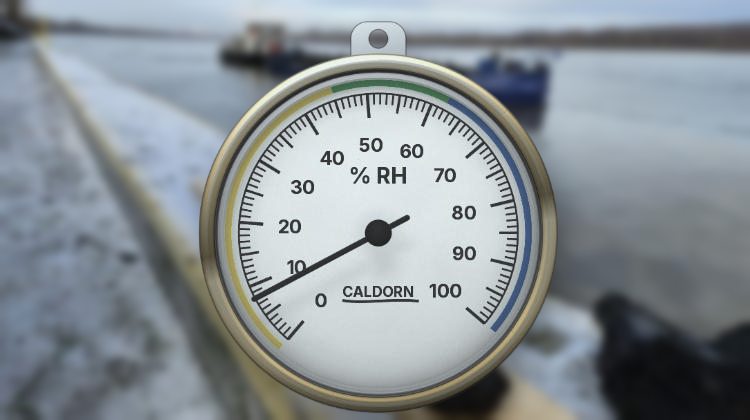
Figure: value=8 unit=%
